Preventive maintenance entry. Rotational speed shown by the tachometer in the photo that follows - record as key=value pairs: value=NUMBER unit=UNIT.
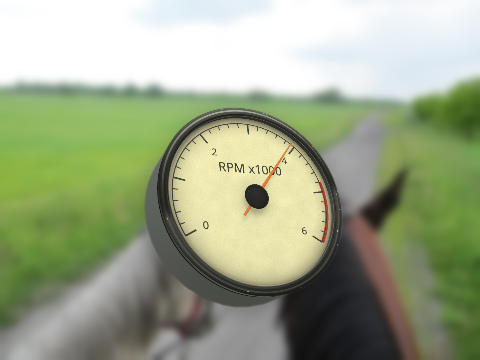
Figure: value=3900 unit=rpm
